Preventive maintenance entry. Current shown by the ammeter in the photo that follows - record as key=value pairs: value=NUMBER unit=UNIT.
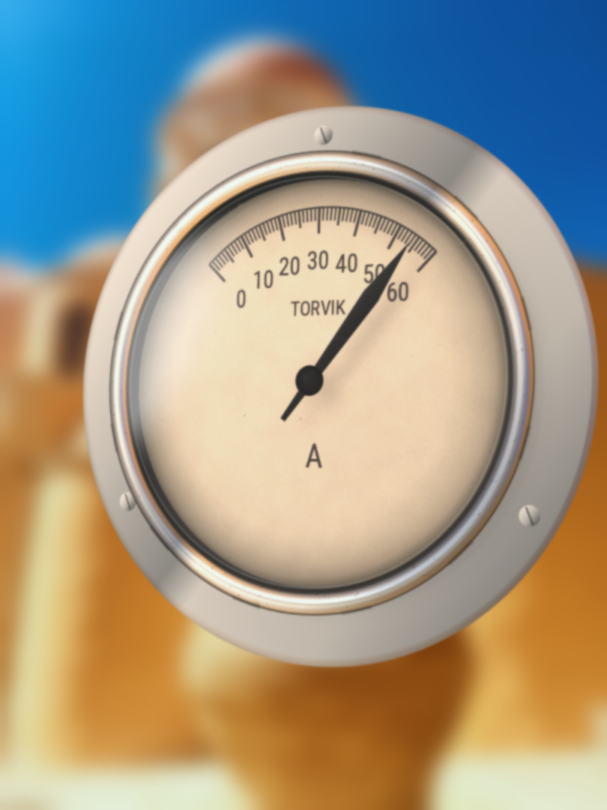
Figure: value=55 unit=A
